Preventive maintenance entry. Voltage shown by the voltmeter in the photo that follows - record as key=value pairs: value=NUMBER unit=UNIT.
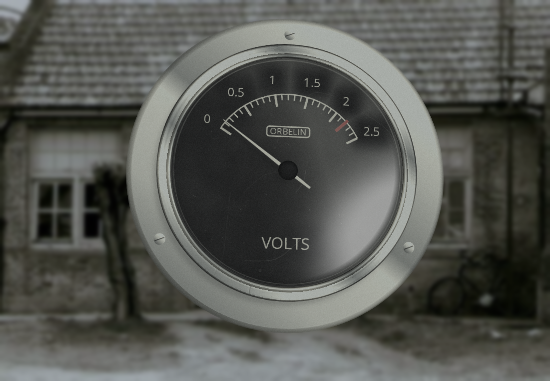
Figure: value=0.1 unit=V
